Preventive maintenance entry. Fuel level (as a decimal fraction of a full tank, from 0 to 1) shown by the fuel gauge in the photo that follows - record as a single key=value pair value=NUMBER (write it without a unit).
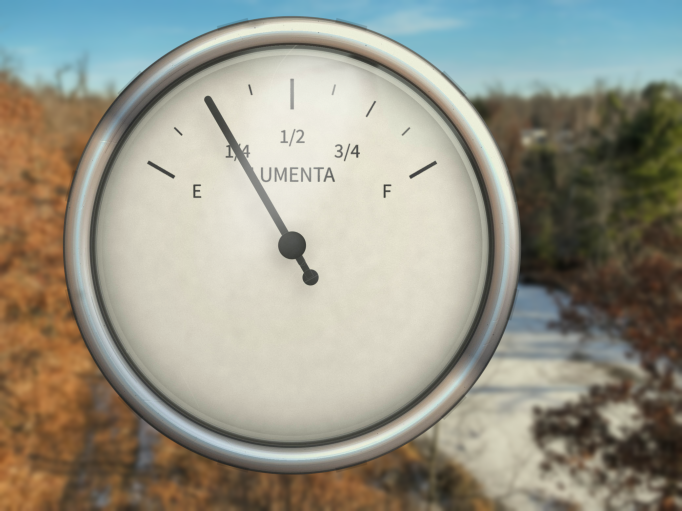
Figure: value=0.25
